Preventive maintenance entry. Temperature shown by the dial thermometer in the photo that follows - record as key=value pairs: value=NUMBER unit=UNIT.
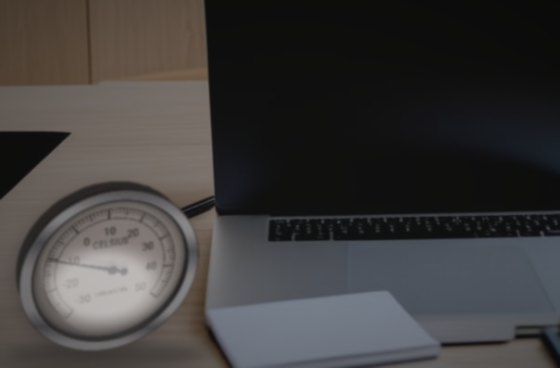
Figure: value=-10 unit=°C
